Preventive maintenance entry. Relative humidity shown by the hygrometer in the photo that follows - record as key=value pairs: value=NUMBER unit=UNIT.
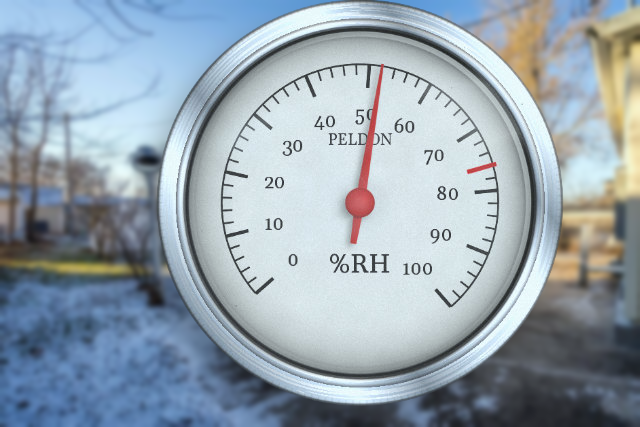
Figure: value=52 unit=%
